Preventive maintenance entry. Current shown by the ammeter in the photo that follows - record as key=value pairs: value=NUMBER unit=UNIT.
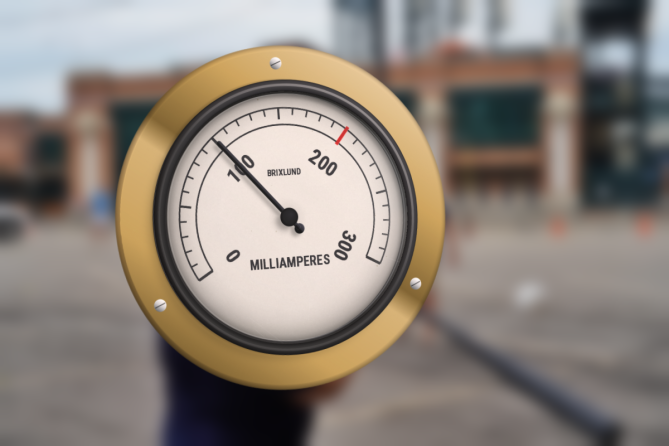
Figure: value=100 unit=mA
